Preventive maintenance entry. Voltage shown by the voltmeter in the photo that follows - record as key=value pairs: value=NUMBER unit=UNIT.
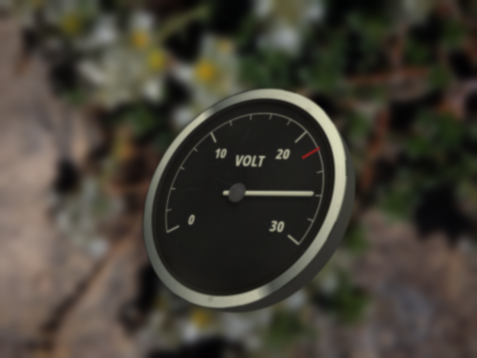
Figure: value=26 unit=V
